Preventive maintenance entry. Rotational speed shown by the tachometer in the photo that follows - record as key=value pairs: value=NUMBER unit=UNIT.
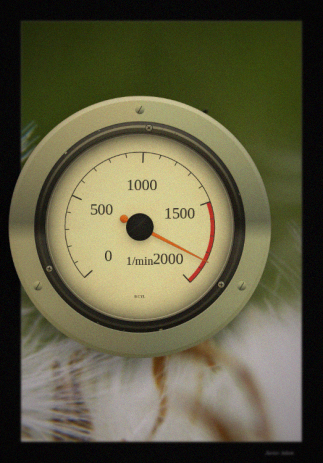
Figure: value=1850 unit=rpm
